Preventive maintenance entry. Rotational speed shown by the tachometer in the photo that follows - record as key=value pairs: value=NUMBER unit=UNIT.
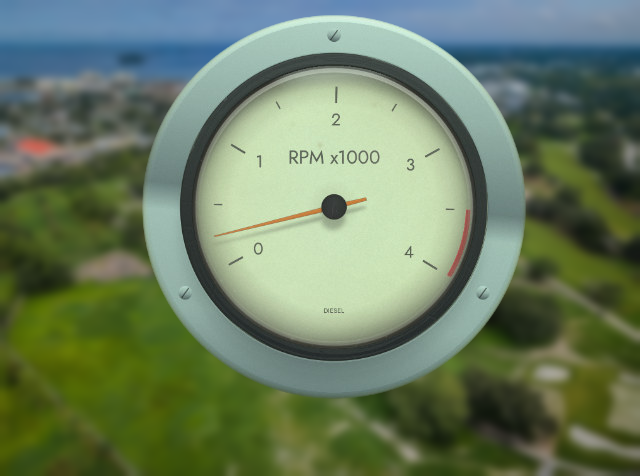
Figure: value=250 unit=rpm
